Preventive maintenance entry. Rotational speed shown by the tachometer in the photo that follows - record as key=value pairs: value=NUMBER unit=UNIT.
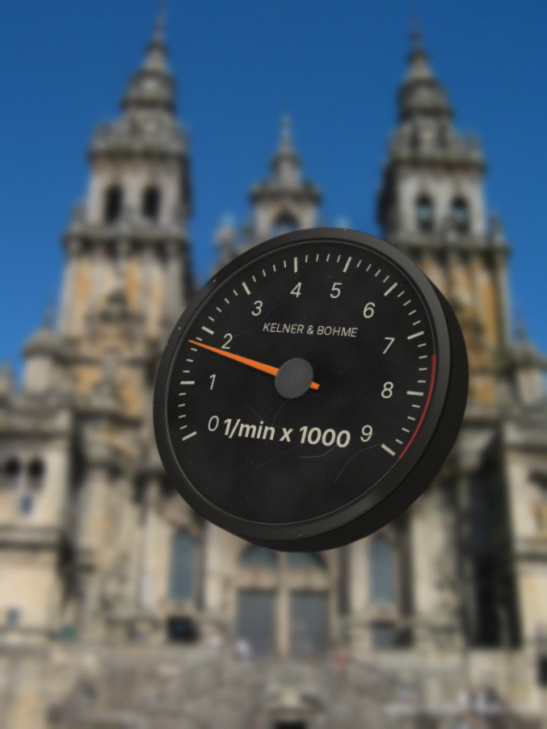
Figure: value=1700 unit=rpm
